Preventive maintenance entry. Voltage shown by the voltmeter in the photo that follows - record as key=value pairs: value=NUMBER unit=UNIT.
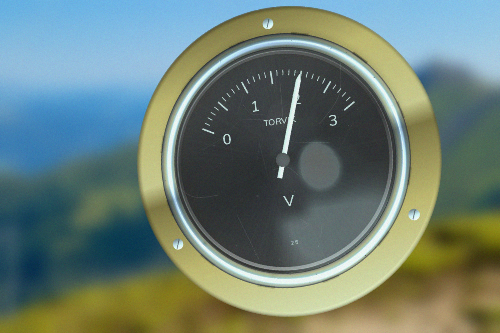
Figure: value=2 unit=V
